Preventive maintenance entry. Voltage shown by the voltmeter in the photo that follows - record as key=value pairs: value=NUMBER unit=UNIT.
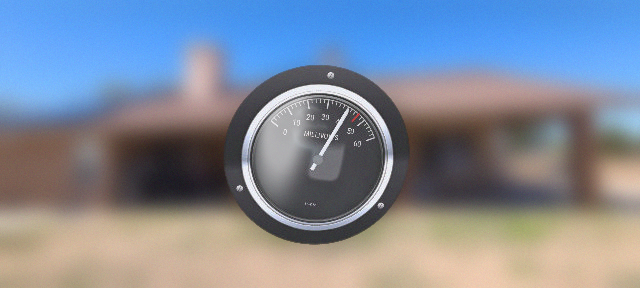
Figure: value=40 unit=mV
